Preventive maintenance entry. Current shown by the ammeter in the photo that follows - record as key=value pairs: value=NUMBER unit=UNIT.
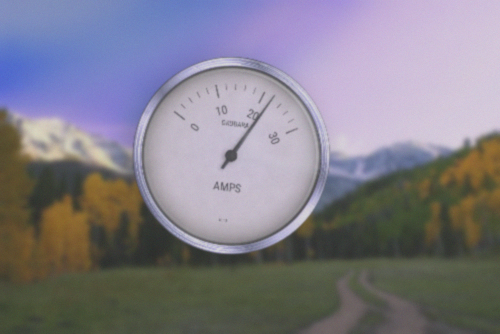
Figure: value=22 unit=A
